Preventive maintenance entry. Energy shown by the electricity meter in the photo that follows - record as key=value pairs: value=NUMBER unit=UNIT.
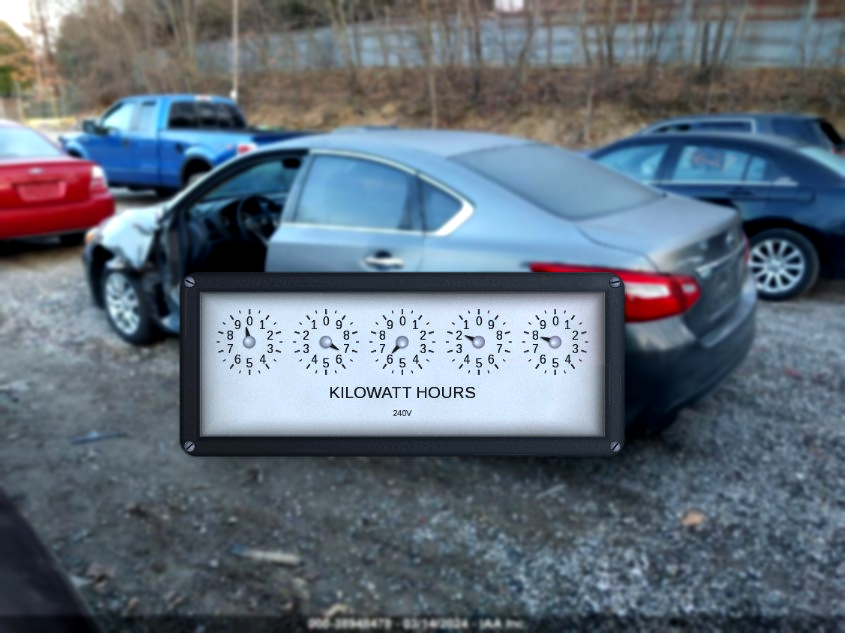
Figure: value=96618 unit=kWh
